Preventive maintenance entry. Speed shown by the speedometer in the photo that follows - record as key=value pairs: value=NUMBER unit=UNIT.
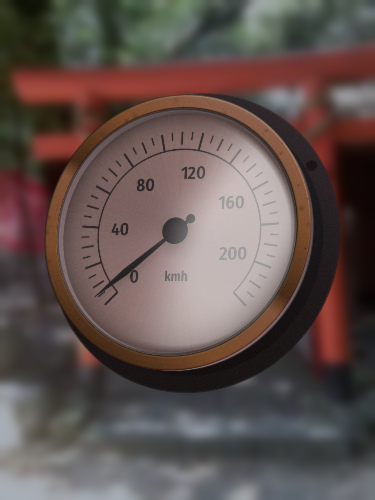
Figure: value=5 unit=km/h
